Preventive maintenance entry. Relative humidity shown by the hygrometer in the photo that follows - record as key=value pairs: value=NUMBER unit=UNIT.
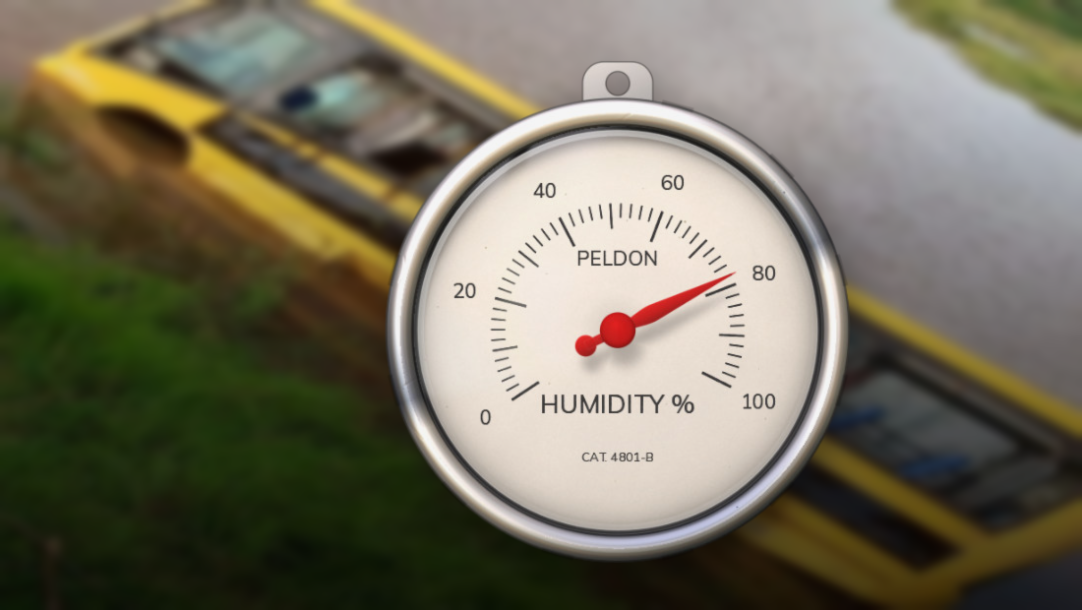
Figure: value=78 unit=%
